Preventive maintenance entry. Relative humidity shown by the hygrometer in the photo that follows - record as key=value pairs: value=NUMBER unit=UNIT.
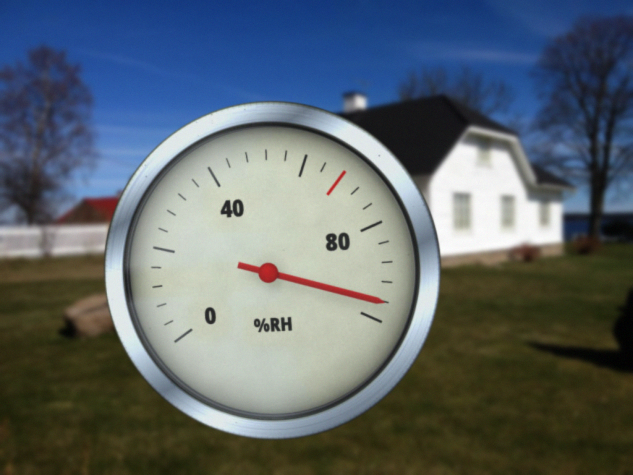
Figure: value=96 unit=%
